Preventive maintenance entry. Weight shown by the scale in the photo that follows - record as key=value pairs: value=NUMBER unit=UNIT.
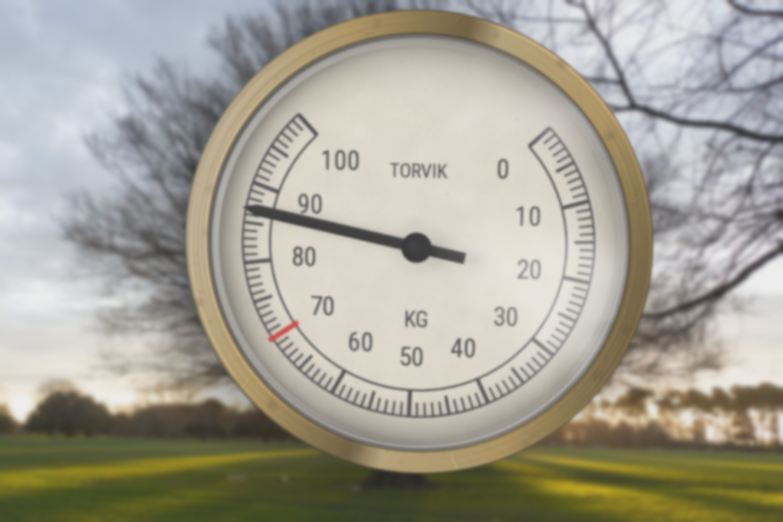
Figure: value=87 unit=kg
